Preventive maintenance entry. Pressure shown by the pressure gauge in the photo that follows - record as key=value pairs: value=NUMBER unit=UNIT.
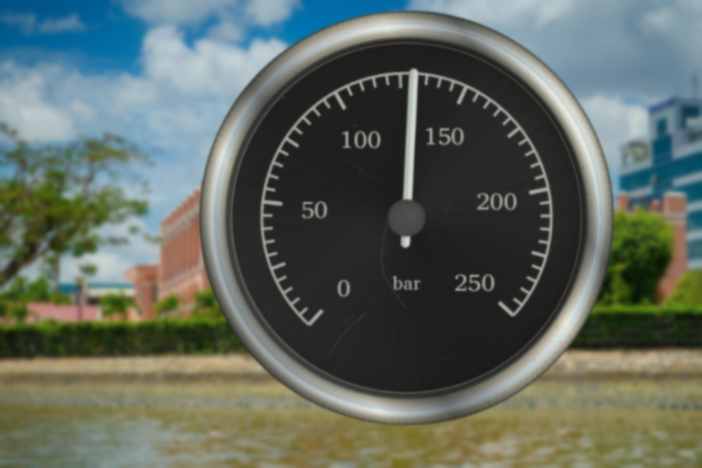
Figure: value=130 unit=bar
